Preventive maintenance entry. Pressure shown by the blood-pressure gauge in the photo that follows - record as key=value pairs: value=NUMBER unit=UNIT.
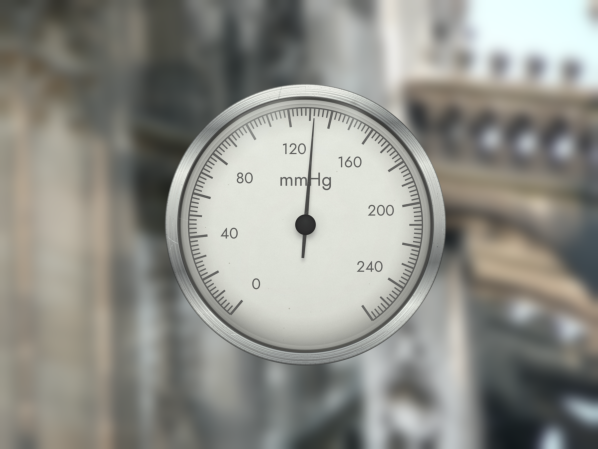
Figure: value=132 unit=mmHg
